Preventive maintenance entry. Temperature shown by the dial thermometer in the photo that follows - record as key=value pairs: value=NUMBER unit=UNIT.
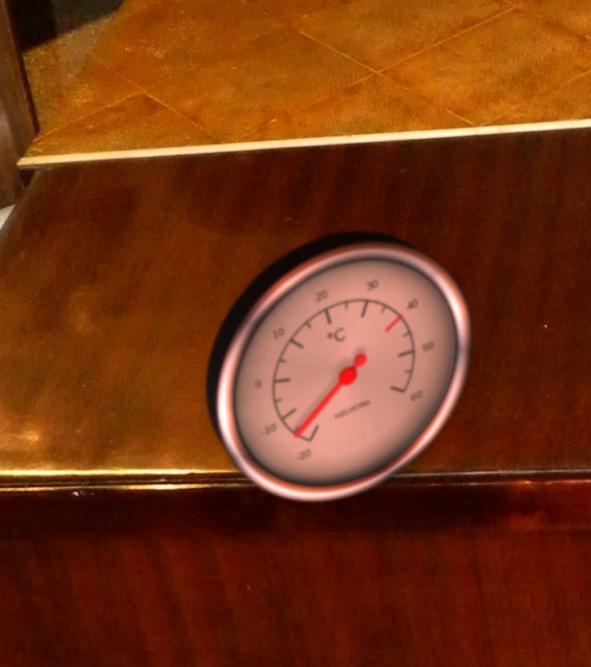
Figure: value=-15 unit=°C
